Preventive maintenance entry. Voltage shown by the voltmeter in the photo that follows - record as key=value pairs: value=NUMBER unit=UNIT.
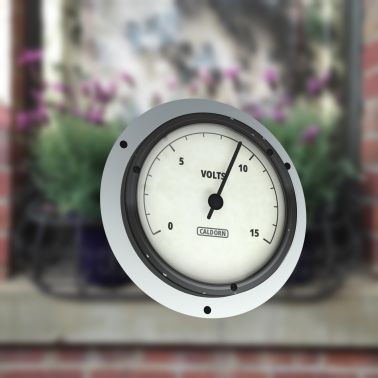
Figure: value=9 unit=V
